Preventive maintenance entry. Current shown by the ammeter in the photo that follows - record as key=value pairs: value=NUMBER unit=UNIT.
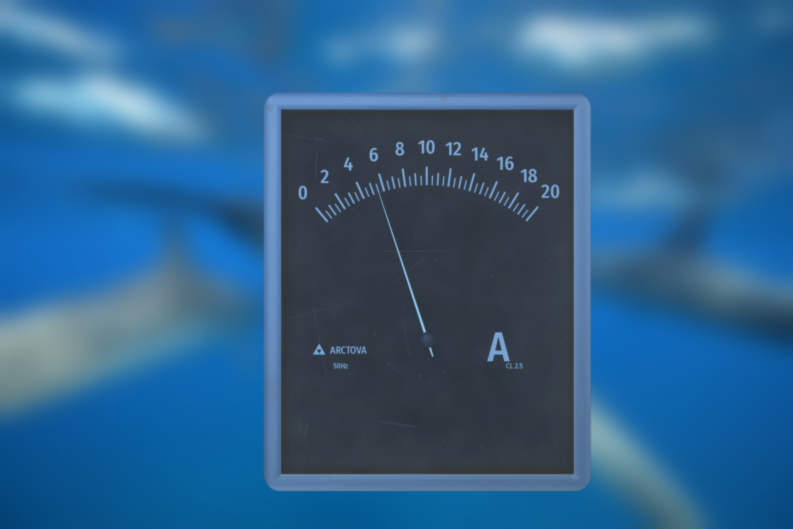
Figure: value=5.5 unit=A
